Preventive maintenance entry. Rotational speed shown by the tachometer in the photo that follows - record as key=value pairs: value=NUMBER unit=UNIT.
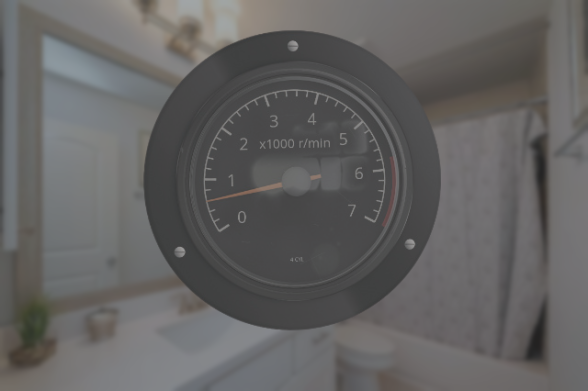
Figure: value=600 unit=rpm
